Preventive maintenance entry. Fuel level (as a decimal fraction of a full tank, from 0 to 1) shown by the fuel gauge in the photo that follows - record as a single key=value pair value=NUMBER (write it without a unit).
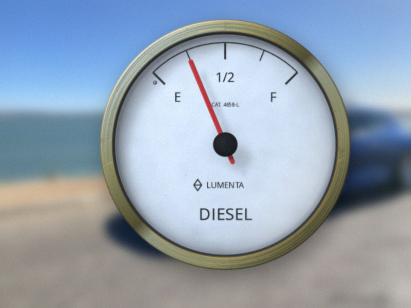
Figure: value=0.25
